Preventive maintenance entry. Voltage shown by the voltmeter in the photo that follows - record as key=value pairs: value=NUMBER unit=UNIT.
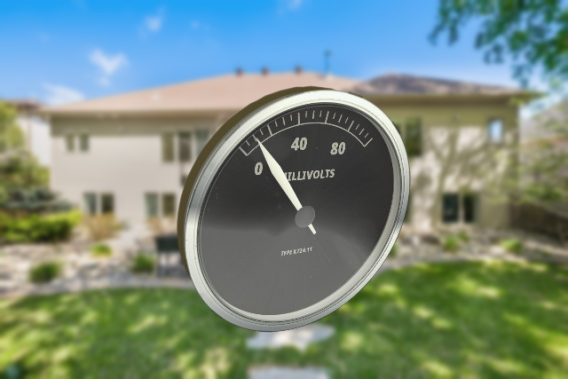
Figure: value=10 unit=mV
